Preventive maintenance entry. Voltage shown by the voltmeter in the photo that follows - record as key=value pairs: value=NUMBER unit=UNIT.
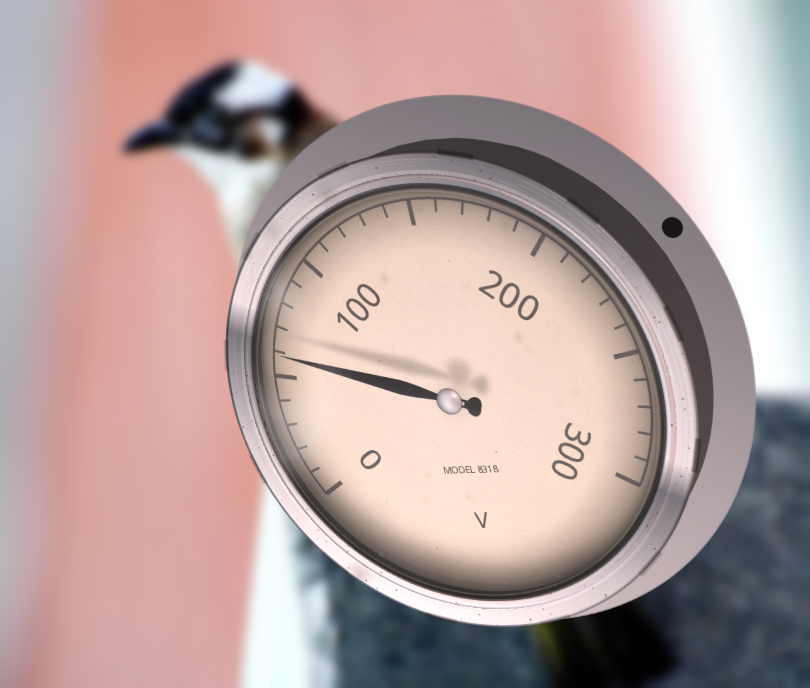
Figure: value=60 unit=V
